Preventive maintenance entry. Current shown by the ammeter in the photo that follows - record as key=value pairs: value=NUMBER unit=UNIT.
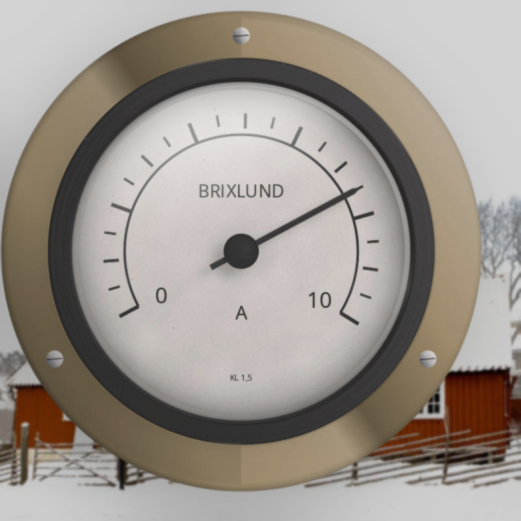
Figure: value=7.5 unit=A
